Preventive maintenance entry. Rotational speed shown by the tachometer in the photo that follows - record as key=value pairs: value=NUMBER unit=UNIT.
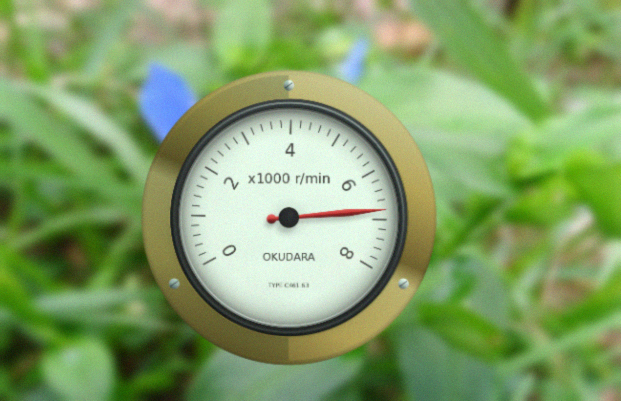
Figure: value=6800 unit=rpm
